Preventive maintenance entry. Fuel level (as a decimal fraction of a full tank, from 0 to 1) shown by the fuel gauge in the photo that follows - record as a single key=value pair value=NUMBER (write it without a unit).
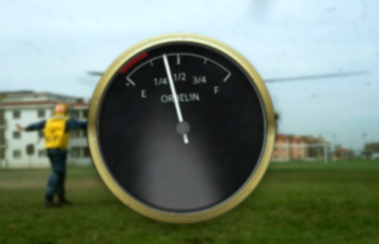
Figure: value=0.375
